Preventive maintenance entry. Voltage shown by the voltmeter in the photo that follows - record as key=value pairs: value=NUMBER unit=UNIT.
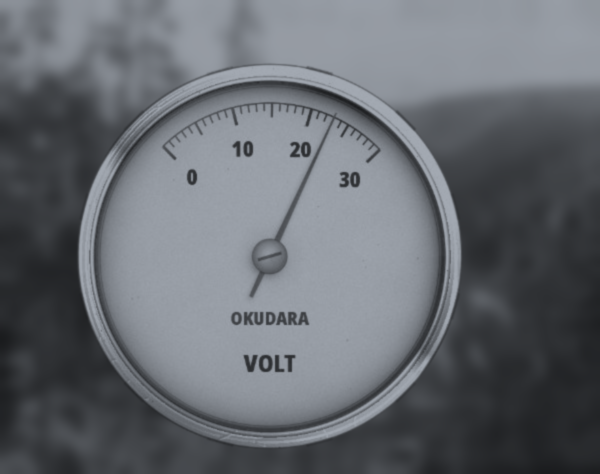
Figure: value=23 unit=V
